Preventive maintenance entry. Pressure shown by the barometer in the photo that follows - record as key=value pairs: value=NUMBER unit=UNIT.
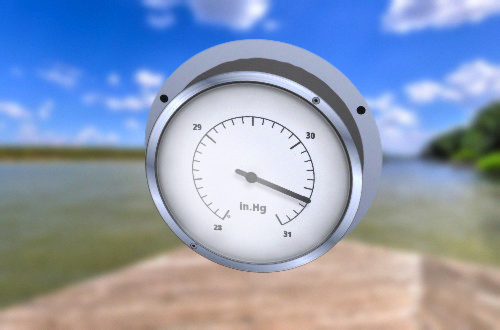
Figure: value=30.6 unit=inHg
